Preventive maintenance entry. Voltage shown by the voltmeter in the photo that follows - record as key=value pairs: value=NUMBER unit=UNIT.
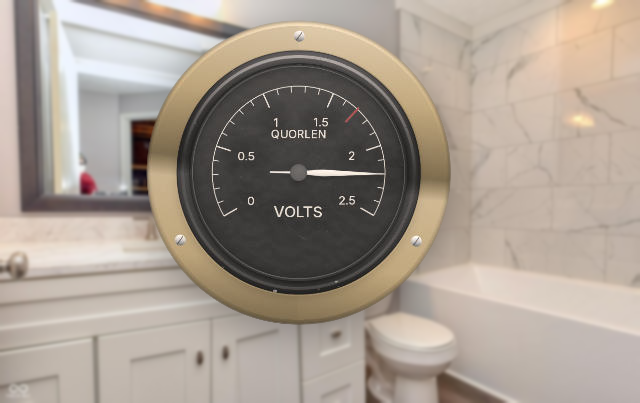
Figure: value=2.2 unit=V
